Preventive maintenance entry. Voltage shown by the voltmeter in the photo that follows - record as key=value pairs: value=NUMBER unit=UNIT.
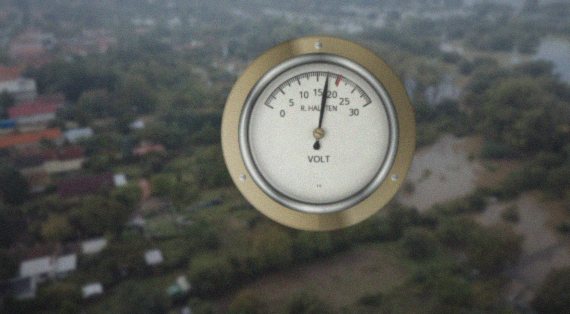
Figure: value=17.5 unit=V
